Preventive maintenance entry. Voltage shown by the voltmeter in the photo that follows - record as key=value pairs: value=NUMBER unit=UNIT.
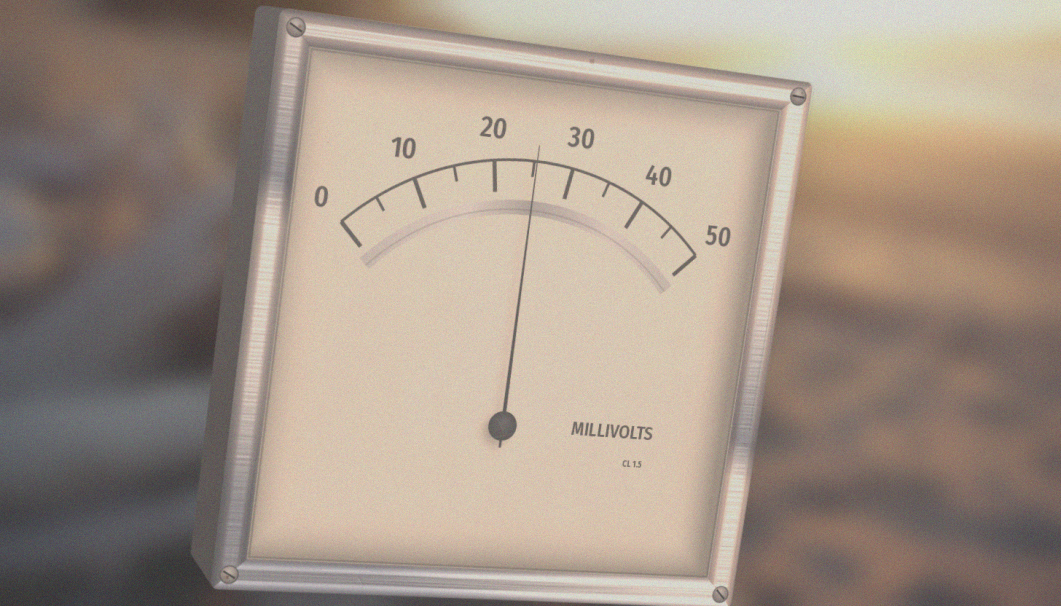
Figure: value=25 unit=mV
